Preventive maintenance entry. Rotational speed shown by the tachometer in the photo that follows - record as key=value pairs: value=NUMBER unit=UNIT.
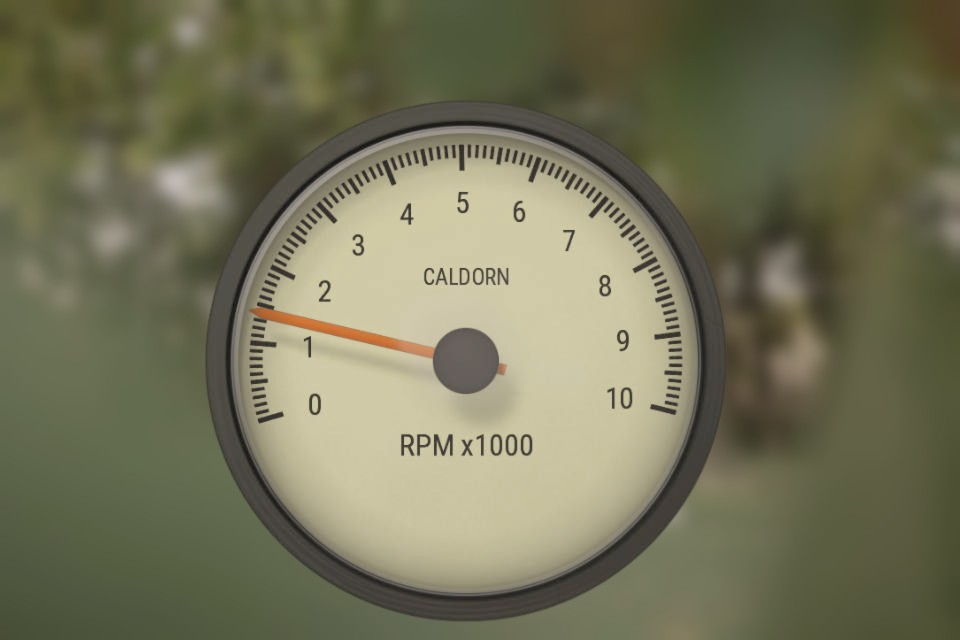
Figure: value=1400 unit=rpm
